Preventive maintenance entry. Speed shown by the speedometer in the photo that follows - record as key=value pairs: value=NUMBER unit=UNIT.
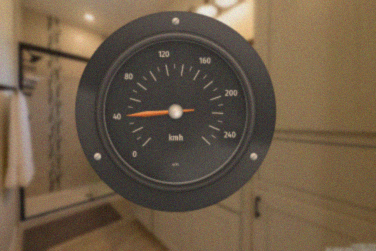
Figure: value=40 unit=km/h
